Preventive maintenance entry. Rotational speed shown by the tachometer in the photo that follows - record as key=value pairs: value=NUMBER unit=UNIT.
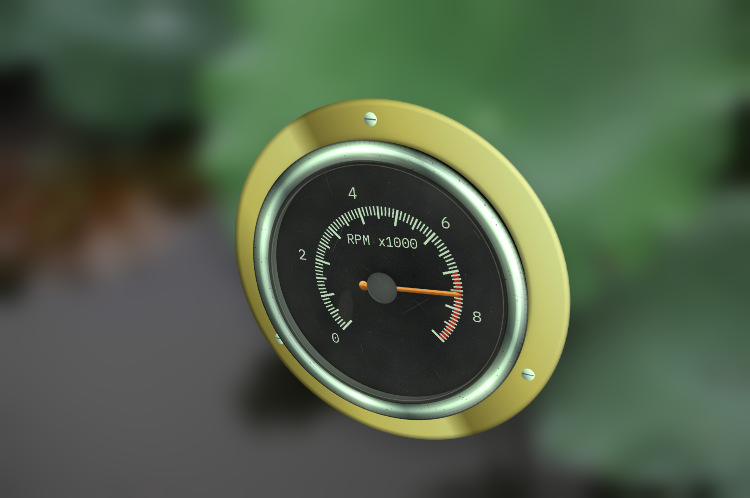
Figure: value=7500 unit=rpm
